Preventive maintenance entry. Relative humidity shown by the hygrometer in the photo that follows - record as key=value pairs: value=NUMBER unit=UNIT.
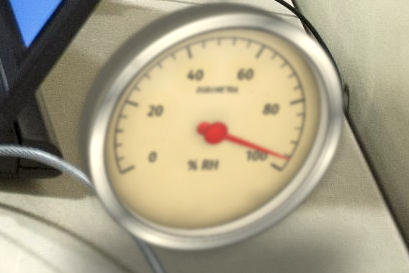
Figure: value=96 unit=%
